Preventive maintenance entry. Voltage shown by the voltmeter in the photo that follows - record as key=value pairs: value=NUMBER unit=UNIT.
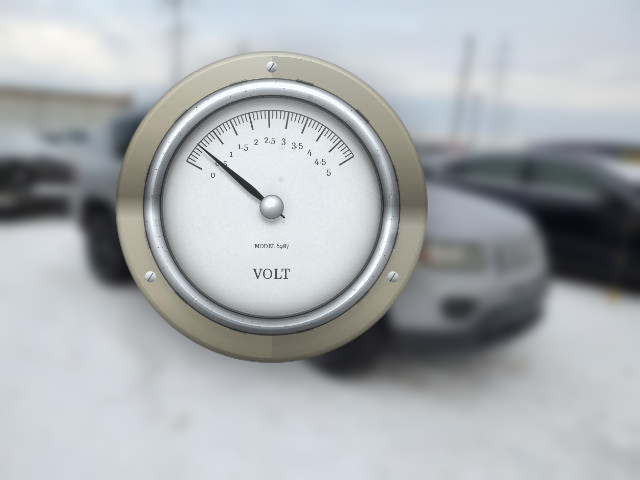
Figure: value=0.5 unit=V
